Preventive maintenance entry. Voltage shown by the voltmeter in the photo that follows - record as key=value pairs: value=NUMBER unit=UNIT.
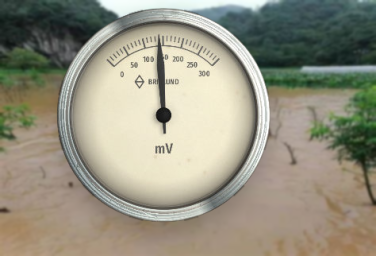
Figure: value=140 unit=mV
